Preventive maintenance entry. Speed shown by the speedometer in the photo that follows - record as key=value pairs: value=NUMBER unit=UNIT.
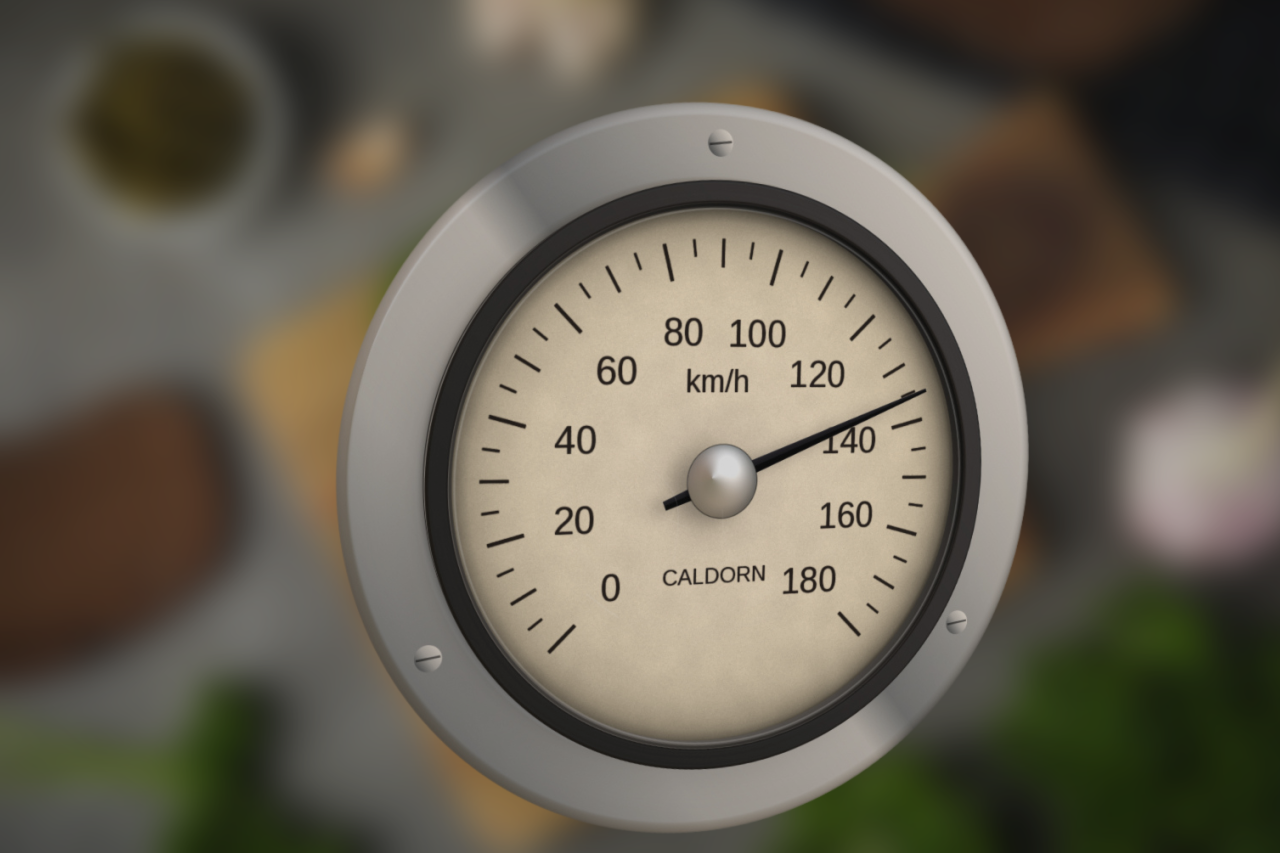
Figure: value=135 unit=km/h
